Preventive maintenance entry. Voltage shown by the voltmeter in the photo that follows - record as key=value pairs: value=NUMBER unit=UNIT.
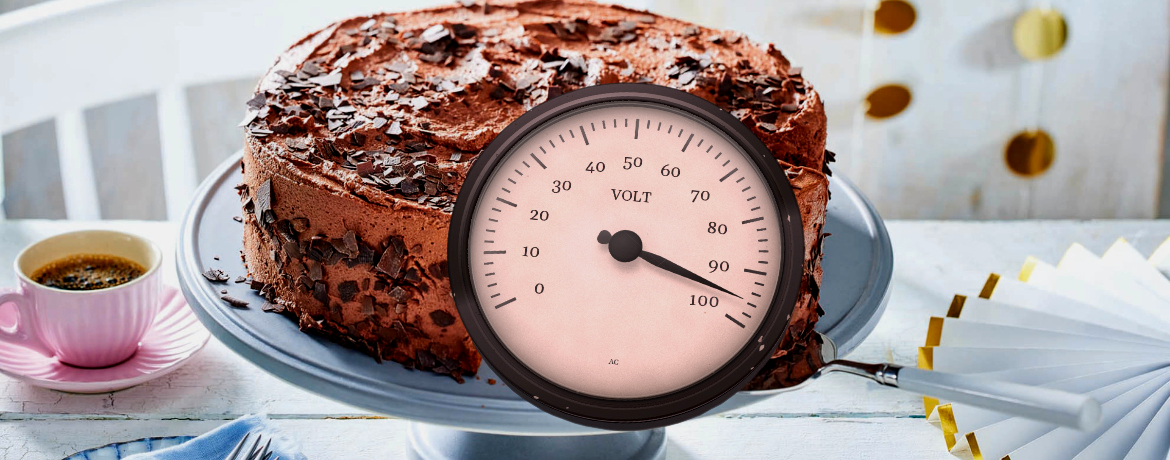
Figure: value=96 unit=V
